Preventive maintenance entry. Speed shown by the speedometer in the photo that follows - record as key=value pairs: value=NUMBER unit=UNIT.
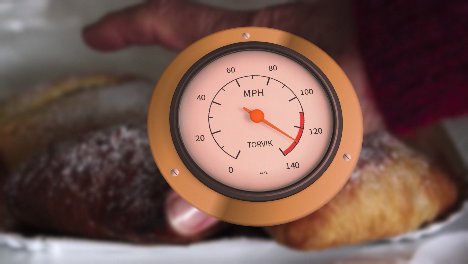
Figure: value=130 unit=mph
